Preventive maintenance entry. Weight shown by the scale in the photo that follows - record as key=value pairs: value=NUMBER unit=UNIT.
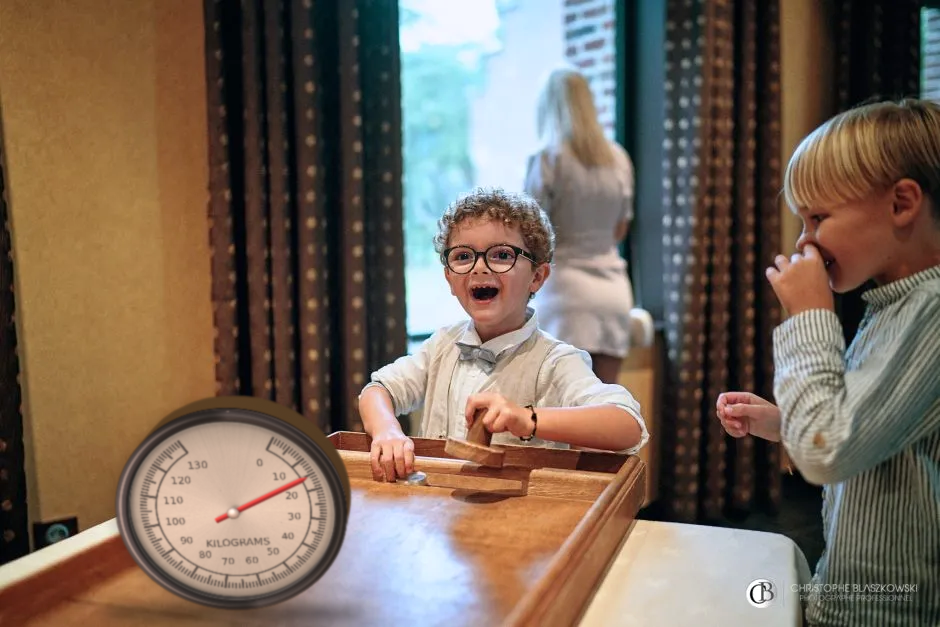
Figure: value=15 unit=kg
